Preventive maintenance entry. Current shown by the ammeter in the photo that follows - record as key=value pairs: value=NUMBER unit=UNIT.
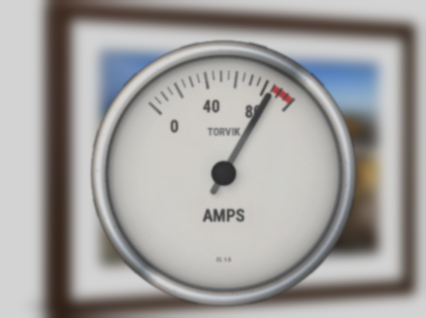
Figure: value=85 unit=A
